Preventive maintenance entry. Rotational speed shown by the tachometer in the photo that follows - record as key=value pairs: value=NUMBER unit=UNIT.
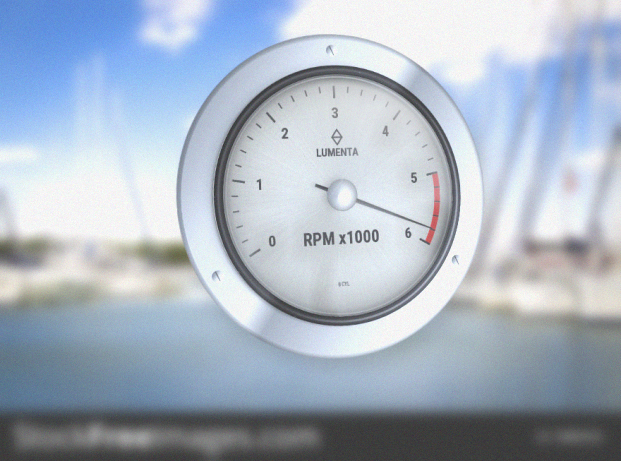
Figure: value=5800 unit=rpm
